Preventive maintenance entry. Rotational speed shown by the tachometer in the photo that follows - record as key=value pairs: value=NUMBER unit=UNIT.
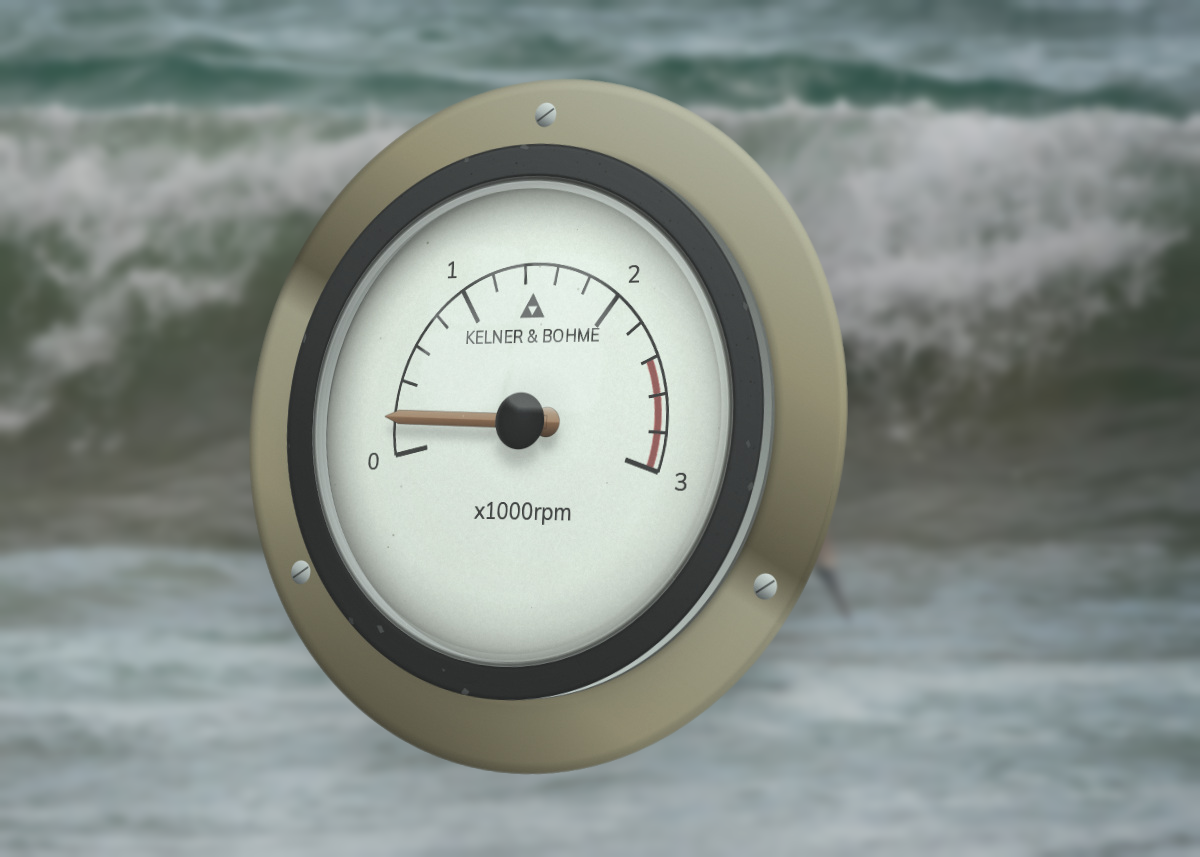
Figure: value=200 unit=rpm
